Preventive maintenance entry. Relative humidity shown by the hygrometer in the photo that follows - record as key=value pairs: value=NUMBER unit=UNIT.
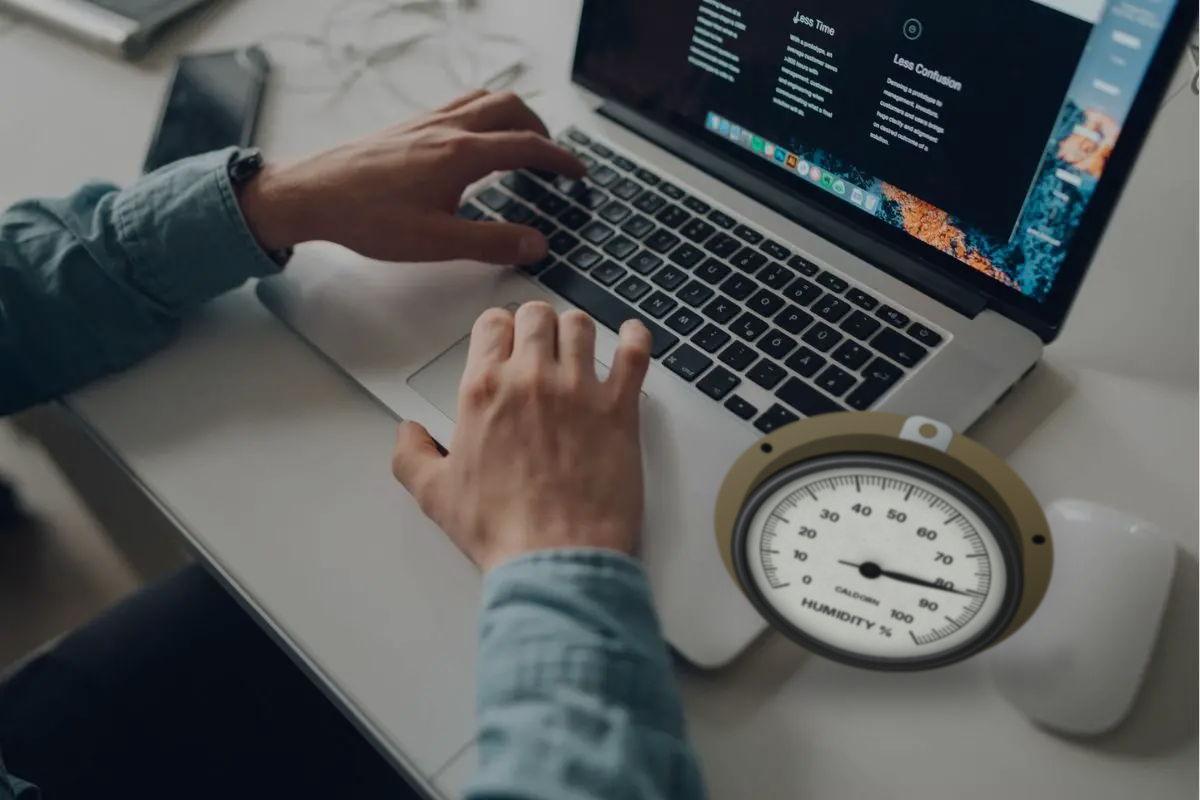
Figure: value=80 unit=%
